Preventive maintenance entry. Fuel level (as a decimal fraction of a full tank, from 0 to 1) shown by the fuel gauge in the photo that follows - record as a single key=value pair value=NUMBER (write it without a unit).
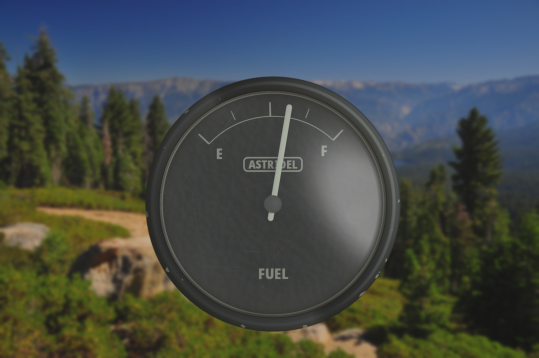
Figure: value=0.625
